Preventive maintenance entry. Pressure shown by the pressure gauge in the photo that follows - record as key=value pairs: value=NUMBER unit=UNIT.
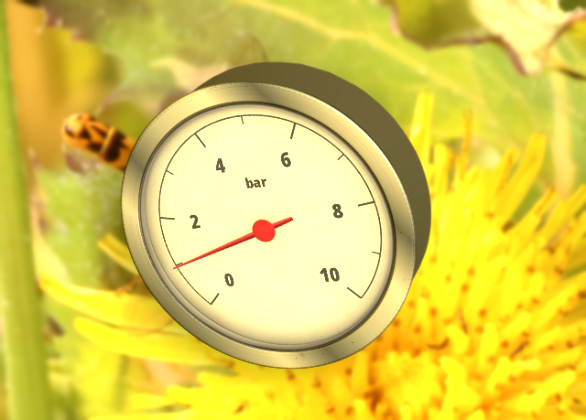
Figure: value=1 unit=bar
